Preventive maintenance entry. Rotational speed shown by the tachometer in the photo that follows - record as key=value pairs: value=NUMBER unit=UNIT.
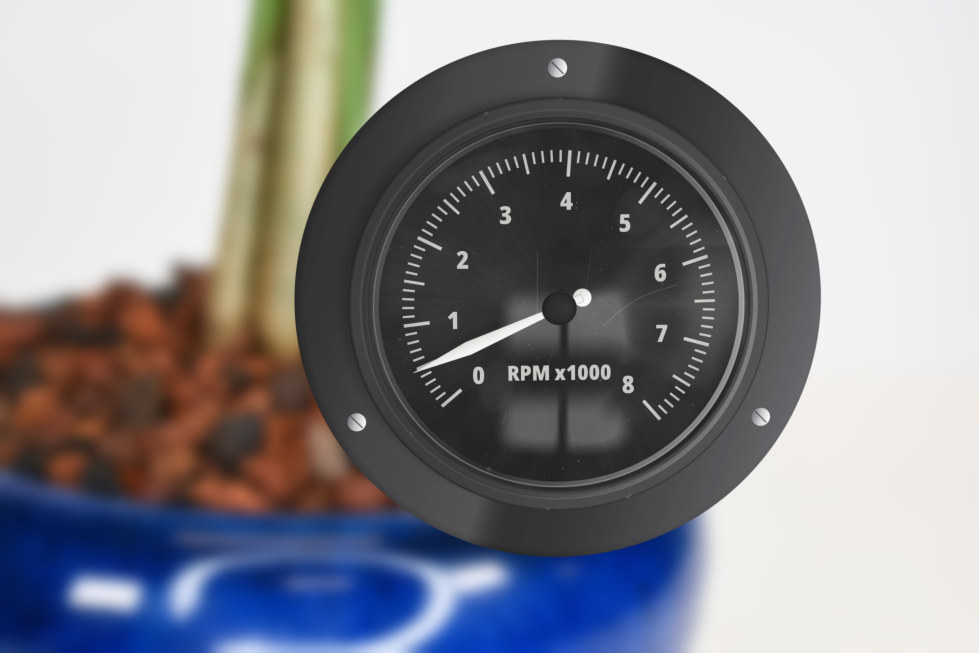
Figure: value=500 unit=rpm
